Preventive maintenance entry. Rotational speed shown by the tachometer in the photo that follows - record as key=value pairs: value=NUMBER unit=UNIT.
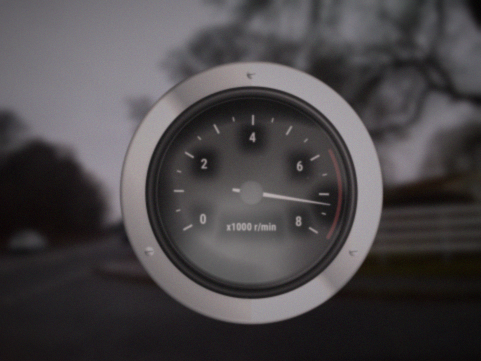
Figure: value=7250 unit=rpm
